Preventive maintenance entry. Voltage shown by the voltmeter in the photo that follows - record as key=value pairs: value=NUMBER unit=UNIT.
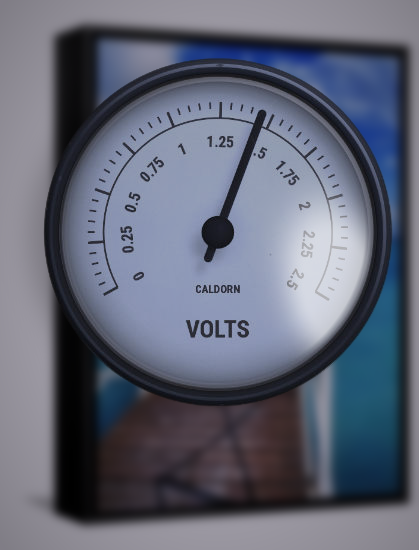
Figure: value=1.45 unit=V
